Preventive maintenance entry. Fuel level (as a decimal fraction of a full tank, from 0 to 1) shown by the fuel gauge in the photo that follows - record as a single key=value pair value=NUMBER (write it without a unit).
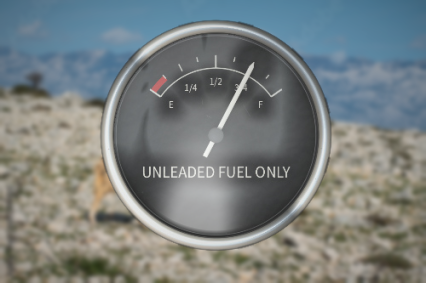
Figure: value=0.75
